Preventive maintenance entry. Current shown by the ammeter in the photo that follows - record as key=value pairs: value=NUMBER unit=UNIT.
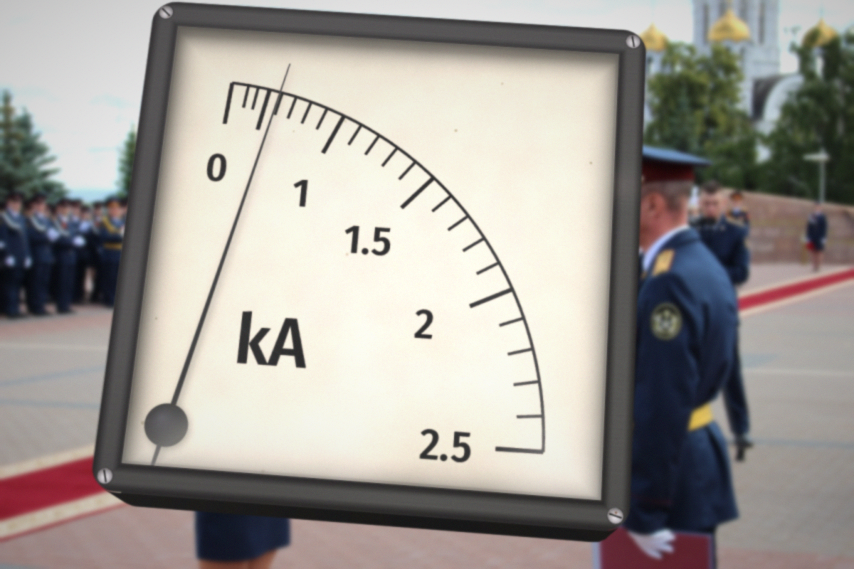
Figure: value=0.6 unit=kA
